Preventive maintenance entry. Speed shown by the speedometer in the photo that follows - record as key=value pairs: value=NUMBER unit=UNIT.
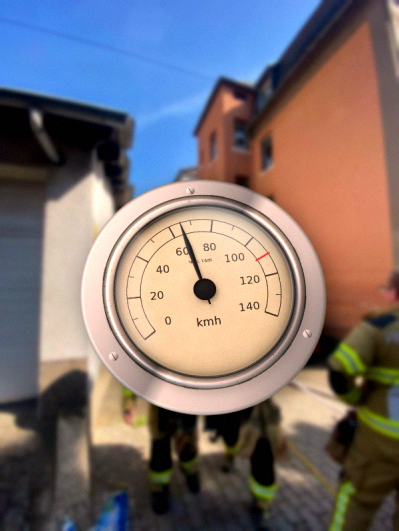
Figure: value=65 unit=km/h
